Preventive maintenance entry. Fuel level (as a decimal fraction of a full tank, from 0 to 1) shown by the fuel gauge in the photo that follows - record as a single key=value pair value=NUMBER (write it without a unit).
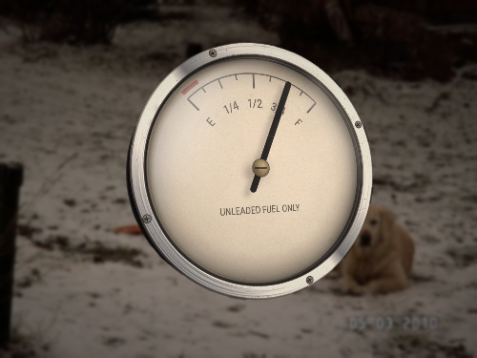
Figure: value=0.75
